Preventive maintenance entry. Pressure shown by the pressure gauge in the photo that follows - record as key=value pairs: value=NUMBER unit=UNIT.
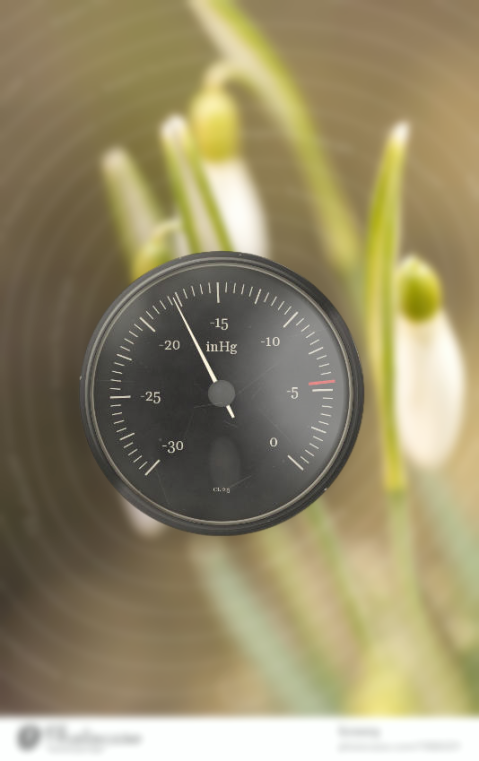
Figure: value=-17.75 unit=inHg
